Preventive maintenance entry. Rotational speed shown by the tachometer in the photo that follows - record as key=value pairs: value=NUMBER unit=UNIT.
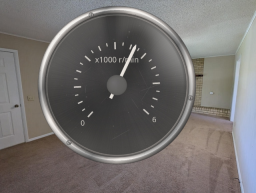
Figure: value=3625 unit=rpm
